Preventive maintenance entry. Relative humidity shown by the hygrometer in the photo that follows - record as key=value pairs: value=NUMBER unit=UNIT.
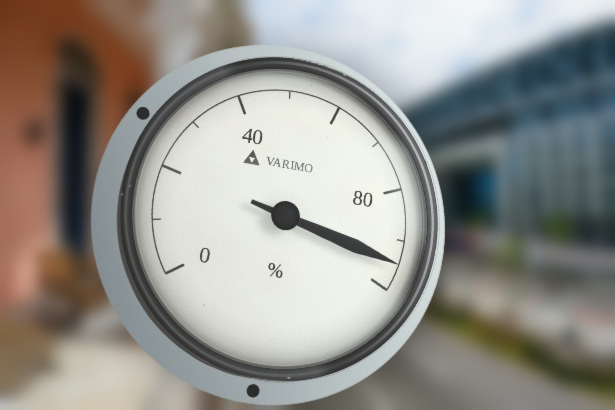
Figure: value=95 unit=%
